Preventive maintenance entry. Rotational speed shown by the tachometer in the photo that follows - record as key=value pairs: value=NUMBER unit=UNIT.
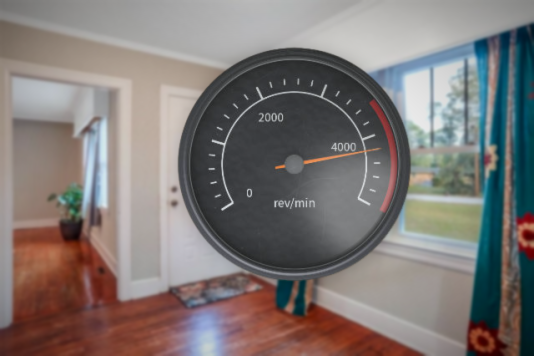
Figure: value=4200 unit=rpm
